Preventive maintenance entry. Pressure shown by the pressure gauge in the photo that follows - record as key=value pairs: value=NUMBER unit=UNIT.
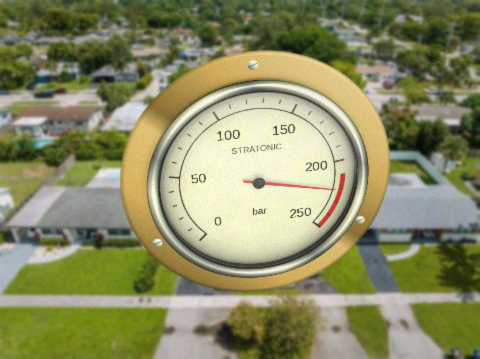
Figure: value=220 unit=bar
